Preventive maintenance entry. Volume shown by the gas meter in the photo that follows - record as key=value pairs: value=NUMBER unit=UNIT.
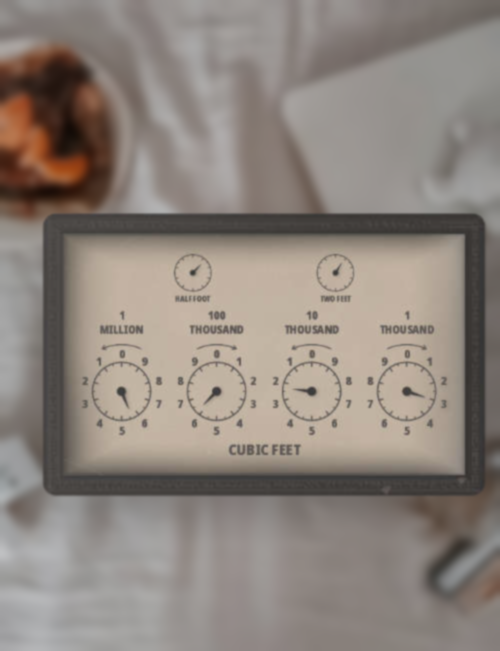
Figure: value=562300 unit=ft³
